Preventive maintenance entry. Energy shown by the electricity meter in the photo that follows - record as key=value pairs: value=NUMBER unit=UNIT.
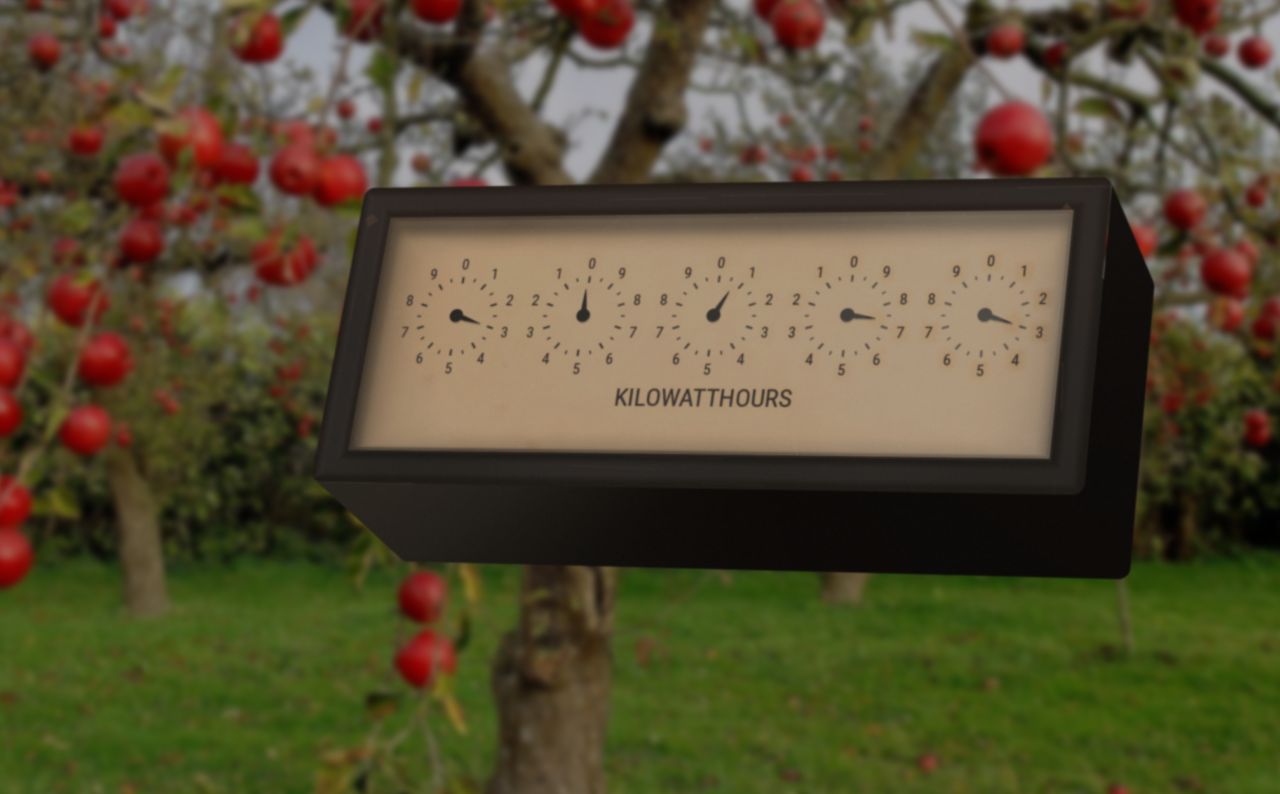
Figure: value=30073 unit=kWh
